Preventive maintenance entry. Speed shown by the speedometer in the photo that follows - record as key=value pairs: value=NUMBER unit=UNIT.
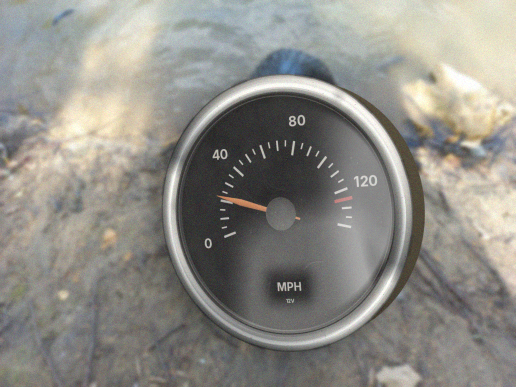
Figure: value=22.5 unit=mph
